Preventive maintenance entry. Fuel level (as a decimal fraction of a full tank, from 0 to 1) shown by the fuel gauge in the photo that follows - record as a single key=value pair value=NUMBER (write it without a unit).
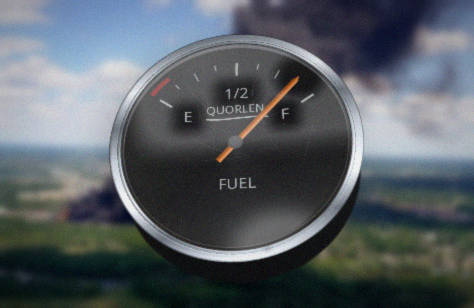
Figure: value=0.875
